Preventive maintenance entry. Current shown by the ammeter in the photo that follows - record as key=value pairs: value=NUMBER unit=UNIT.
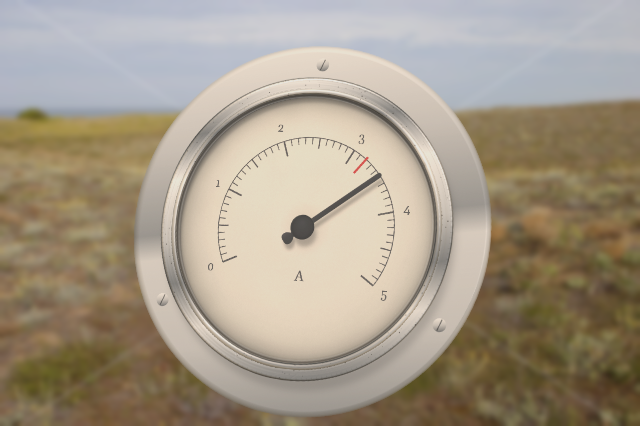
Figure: value=3.5 unit=A
